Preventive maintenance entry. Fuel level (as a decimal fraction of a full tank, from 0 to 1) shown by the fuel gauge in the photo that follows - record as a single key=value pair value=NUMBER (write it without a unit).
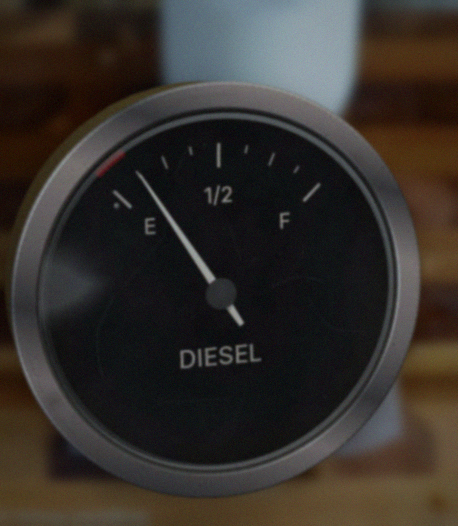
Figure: value=0.125
